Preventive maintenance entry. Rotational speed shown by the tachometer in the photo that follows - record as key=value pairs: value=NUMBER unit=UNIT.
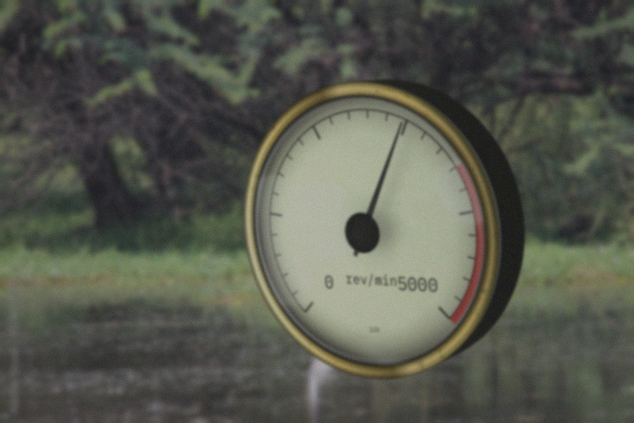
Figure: value=3000 unit=rpm
